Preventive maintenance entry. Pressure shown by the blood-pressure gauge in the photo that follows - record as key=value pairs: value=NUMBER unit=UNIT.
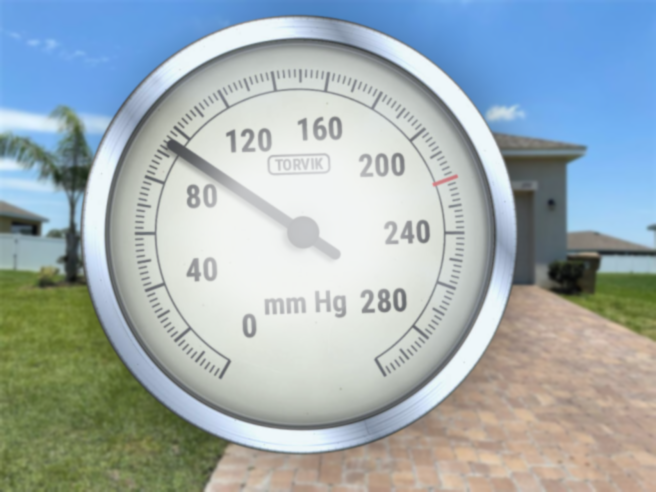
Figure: value=94 unit=mmHg
